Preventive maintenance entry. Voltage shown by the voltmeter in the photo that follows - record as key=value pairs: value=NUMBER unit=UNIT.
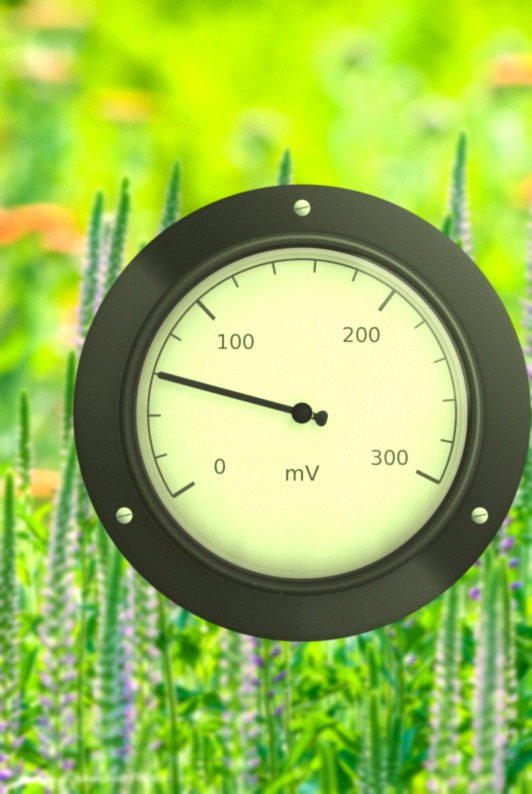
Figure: value=60 unit=mV
